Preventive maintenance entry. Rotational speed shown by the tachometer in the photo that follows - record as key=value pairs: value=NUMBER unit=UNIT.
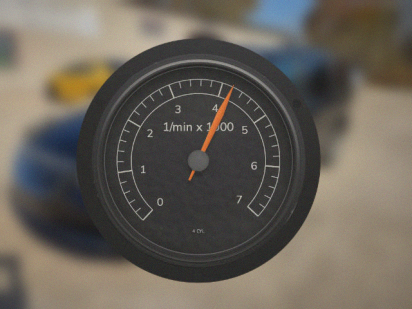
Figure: value=4200 unit=rpm
